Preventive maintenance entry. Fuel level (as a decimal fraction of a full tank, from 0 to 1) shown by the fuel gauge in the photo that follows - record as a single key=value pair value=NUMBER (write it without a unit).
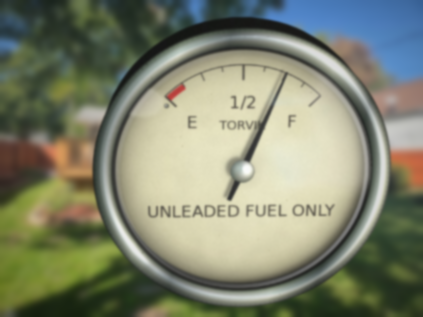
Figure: value=0.75
